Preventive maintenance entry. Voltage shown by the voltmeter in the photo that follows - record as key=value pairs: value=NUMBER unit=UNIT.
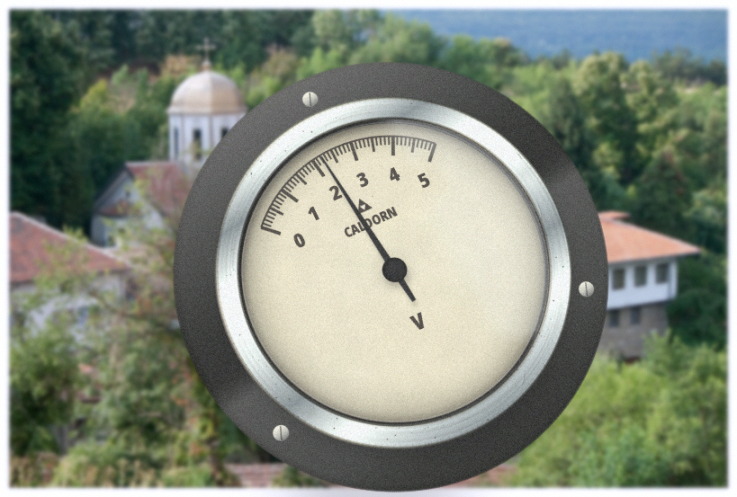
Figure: value=2.2 unit=V
